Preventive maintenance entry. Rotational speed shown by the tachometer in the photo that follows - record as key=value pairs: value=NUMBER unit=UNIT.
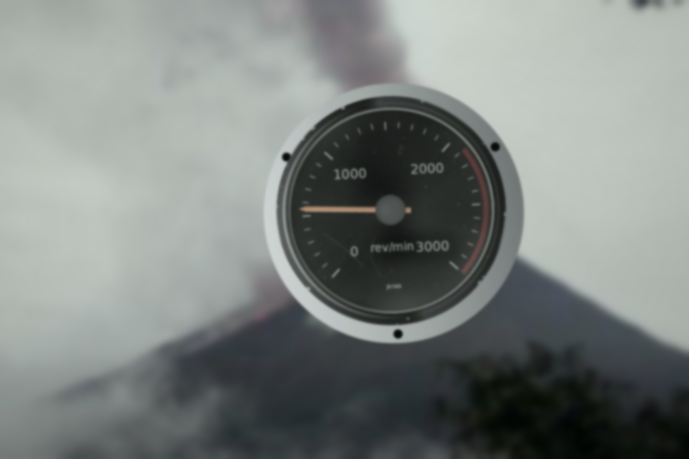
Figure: value=550 unit=rpm
